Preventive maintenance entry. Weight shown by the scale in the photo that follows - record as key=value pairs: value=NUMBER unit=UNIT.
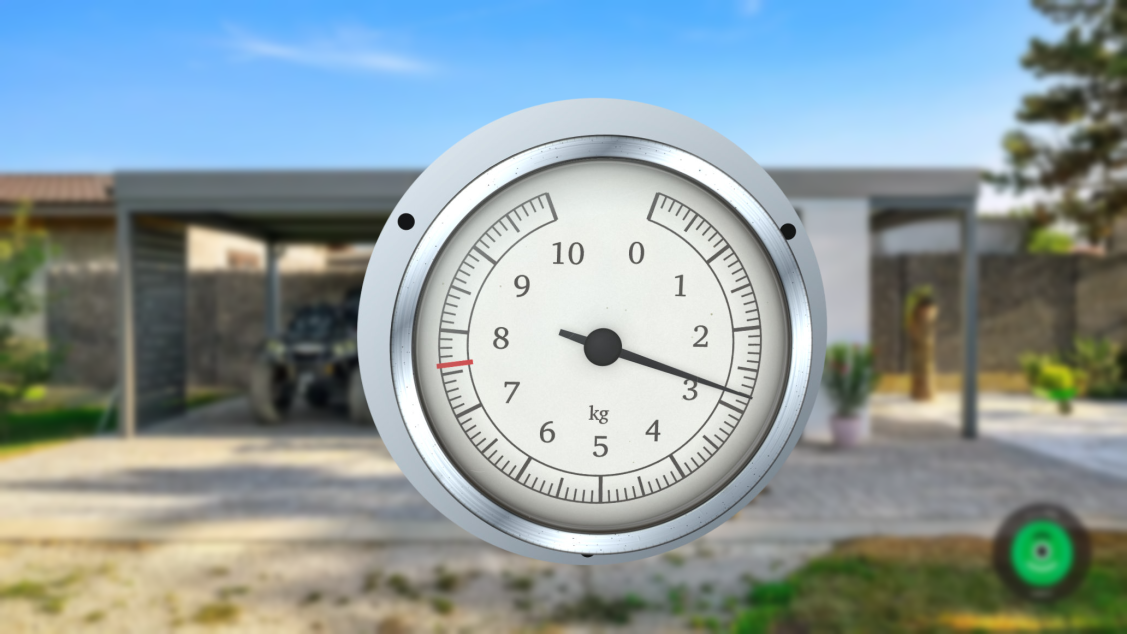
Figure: value=2.8 unit=kg
